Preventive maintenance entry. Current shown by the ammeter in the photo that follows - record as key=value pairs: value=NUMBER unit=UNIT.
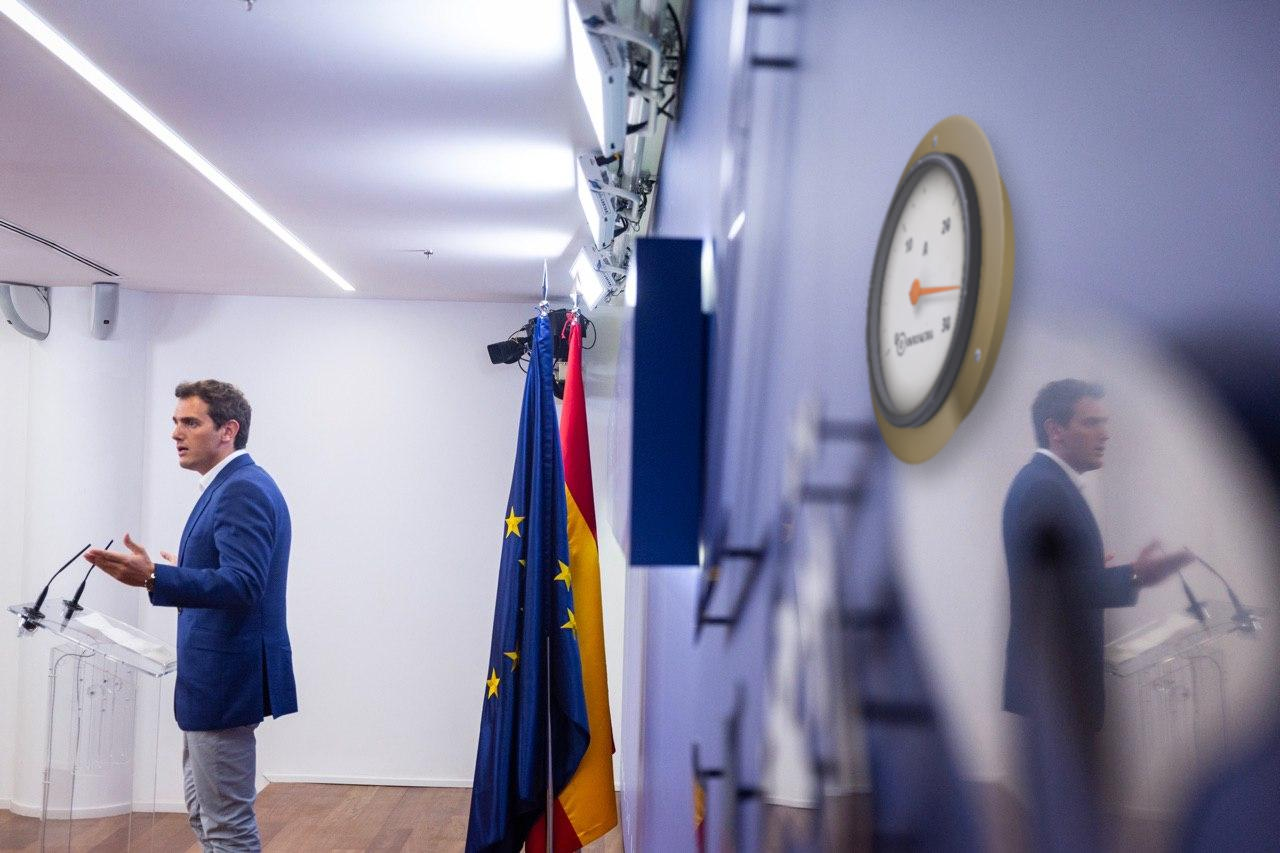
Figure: value=27 unit=A
